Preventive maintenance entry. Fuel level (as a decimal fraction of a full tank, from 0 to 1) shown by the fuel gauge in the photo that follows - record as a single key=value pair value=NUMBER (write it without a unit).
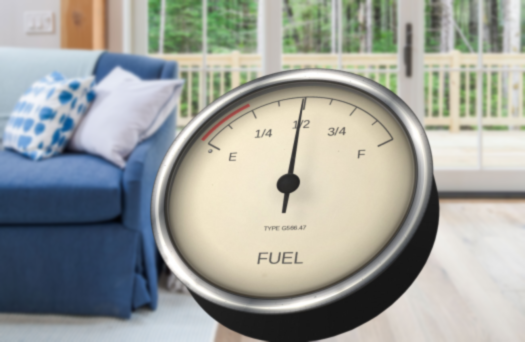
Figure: value=0.5
